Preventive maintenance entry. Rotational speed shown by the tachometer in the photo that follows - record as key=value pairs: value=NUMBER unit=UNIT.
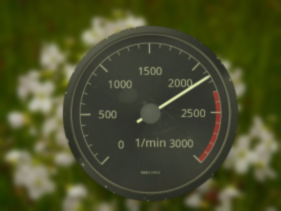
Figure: value=2150 unit=rpm
